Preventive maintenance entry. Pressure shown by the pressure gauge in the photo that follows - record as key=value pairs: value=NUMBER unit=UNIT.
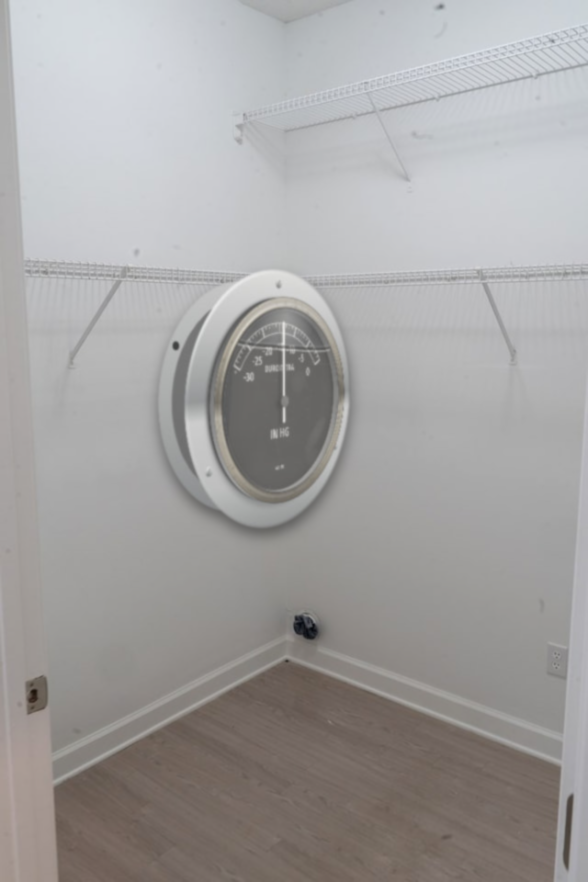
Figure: value=-15 unit=inHg
